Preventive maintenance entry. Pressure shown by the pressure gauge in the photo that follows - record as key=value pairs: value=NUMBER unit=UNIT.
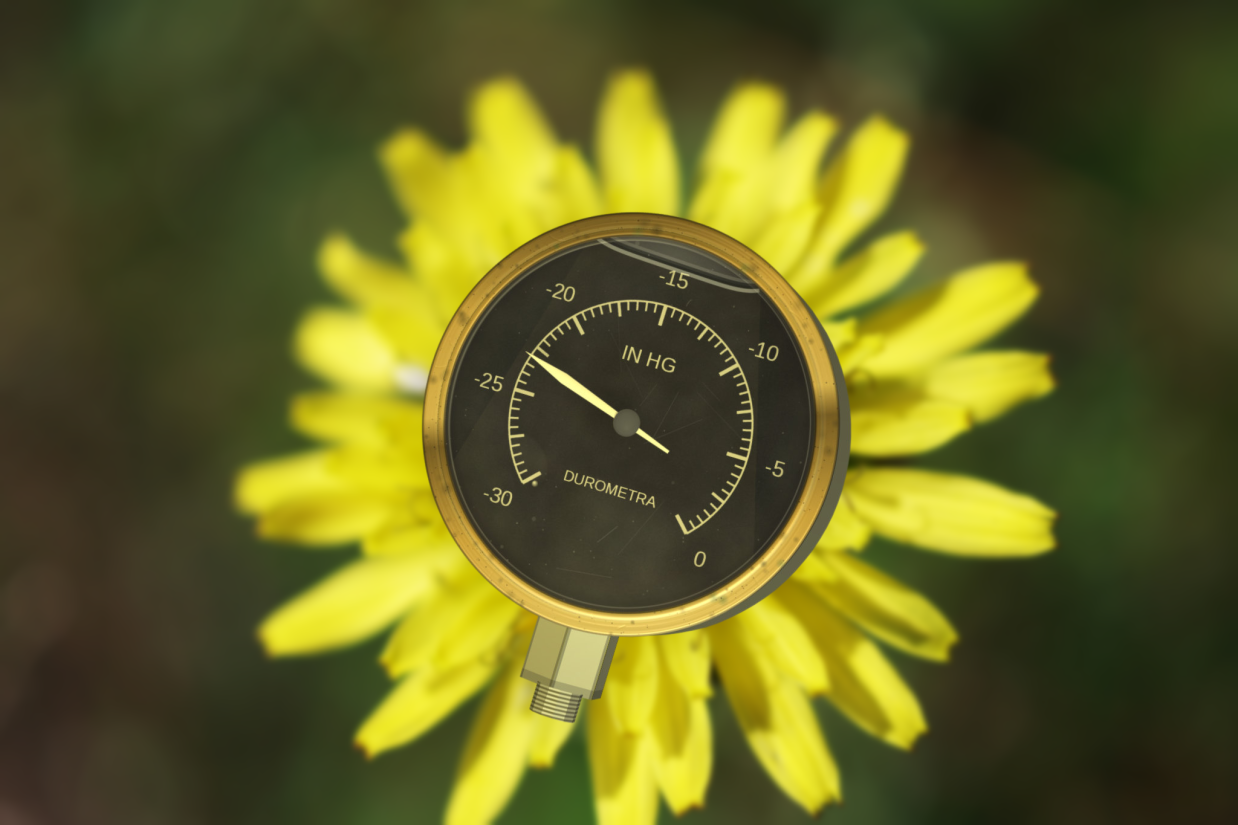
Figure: value=-23 unit=inHg
